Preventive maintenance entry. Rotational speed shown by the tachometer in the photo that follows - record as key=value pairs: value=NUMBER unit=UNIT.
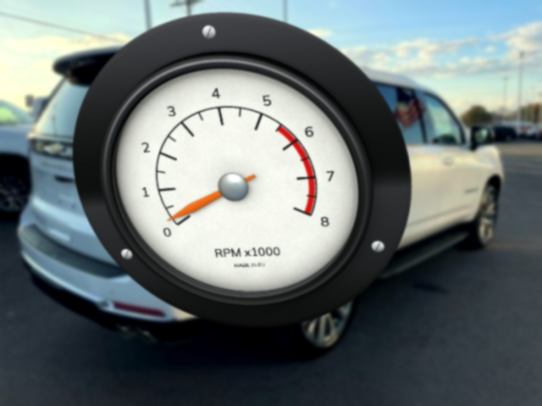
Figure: value=250 unit=rpm
